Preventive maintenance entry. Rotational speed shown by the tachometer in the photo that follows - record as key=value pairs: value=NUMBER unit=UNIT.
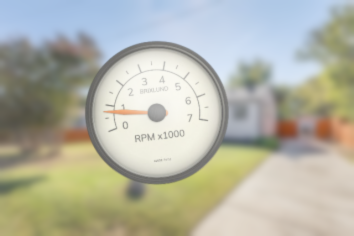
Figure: value=750 unit=rpm
